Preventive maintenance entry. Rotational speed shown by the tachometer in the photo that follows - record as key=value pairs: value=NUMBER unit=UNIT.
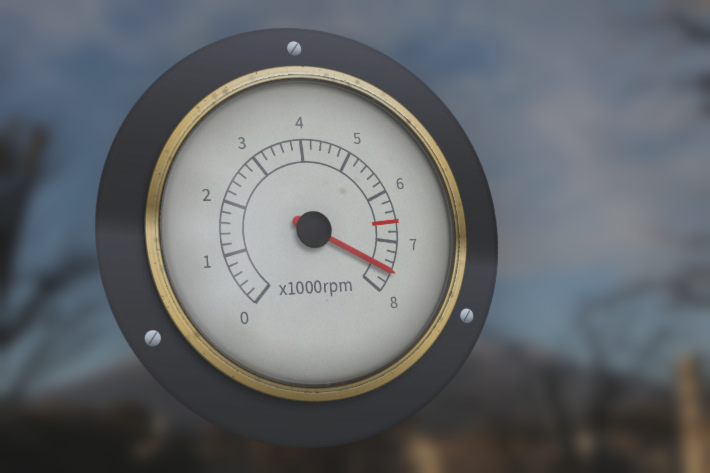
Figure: value=7600 unit=rpm
